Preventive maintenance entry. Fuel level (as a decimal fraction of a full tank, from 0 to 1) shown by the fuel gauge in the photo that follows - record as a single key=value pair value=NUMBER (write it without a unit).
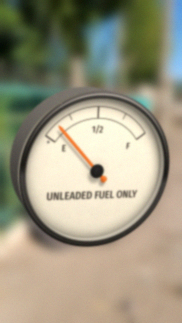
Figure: value=0.125
